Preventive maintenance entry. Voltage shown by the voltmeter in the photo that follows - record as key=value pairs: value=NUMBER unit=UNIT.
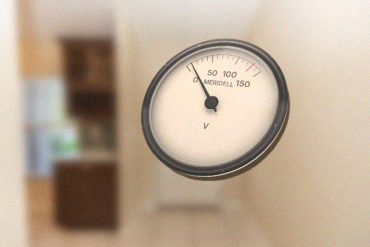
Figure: value=10 unit=V
